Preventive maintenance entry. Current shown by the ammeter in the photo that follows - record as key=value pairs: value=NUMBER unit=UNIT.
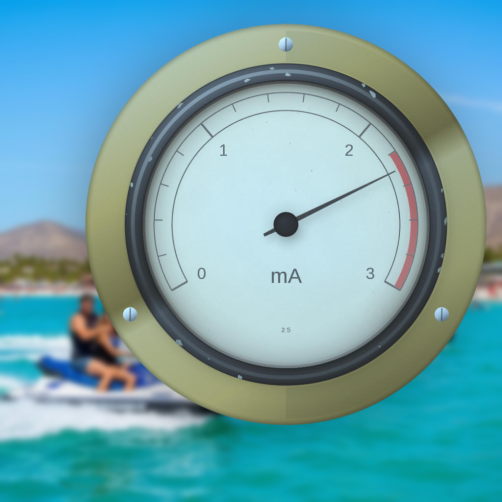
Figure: value=2.3 unit=mA
